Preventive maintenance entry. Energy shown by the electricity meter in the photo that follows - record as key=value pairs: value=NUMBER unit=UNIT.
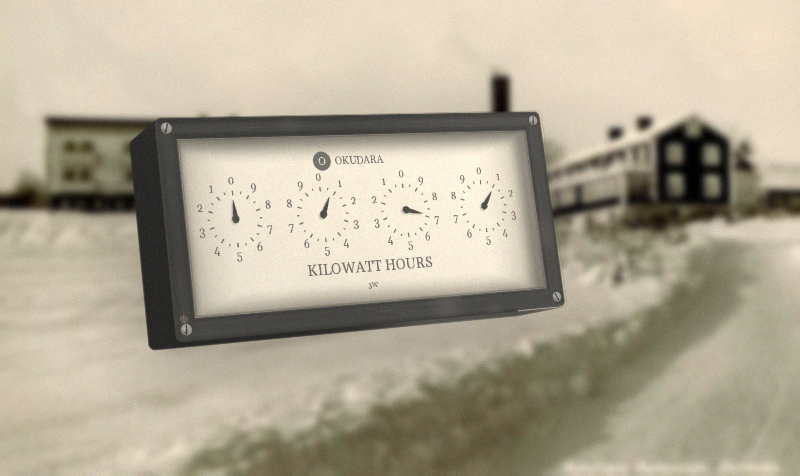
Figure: value=71 unit=kWh
